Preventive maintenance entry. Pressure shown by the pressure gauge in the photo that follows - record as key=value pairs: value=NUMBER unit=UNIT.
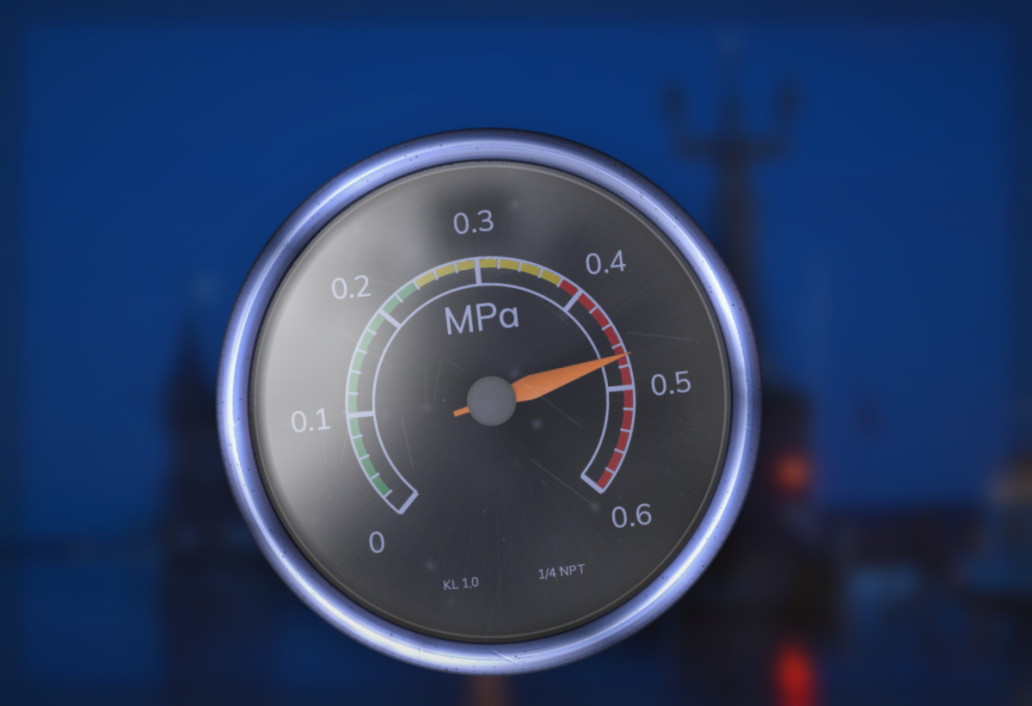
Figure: value=0.47 unit=MPa
